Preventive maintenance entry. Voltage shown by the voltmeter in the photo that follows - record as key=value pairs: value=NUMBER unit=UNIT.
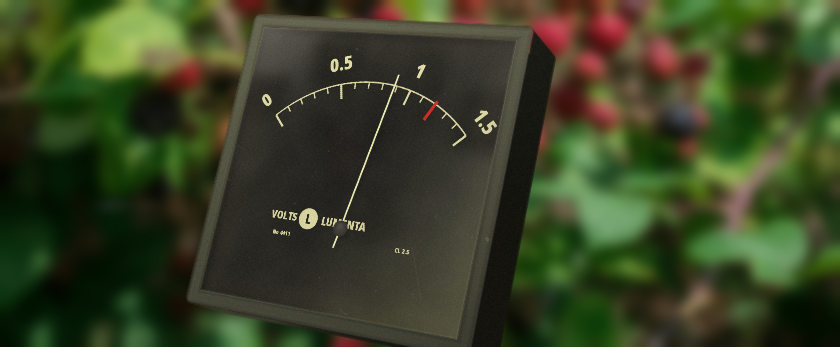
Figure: value=0.9 unit=V
